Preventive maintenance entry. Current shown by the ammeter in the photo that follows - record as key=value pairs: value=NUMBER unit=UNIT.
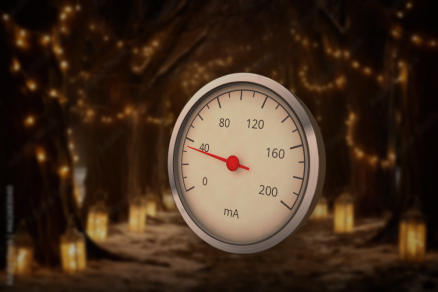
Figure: value=35 unit=mA
